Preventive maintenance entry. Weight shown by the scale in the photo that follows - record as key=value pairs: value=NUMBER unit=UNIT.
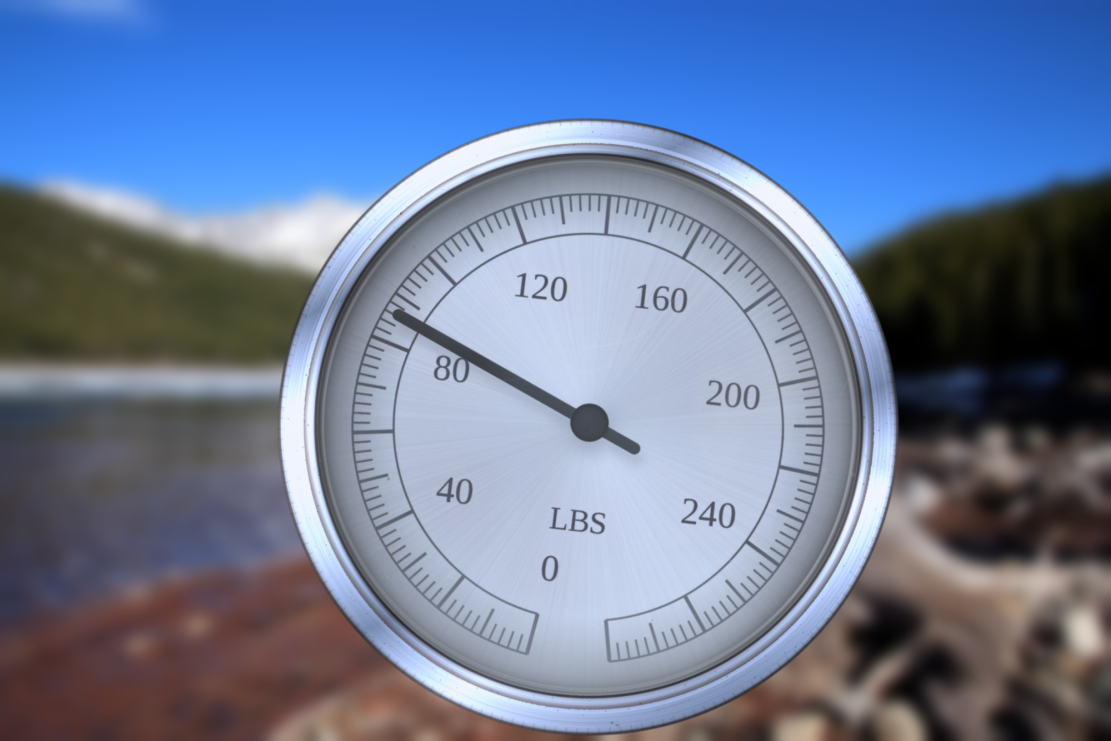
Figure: value=86 unit=lb
